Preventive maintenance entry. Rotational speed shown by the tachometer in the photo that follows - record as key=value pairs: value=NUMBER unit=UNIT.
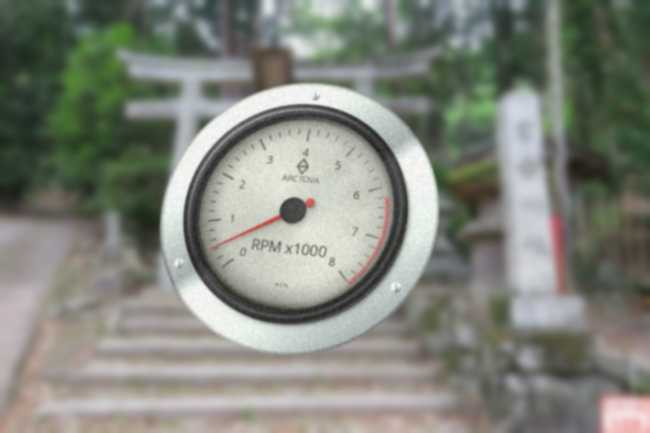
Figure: value=400 unit=rpm
